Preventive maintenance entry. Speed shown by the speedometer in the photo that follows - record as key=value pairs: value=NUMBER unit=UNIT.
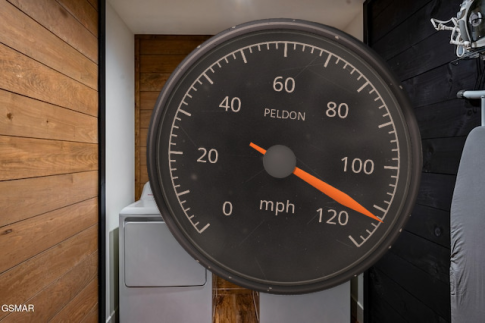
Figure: value=112 unit=mph
